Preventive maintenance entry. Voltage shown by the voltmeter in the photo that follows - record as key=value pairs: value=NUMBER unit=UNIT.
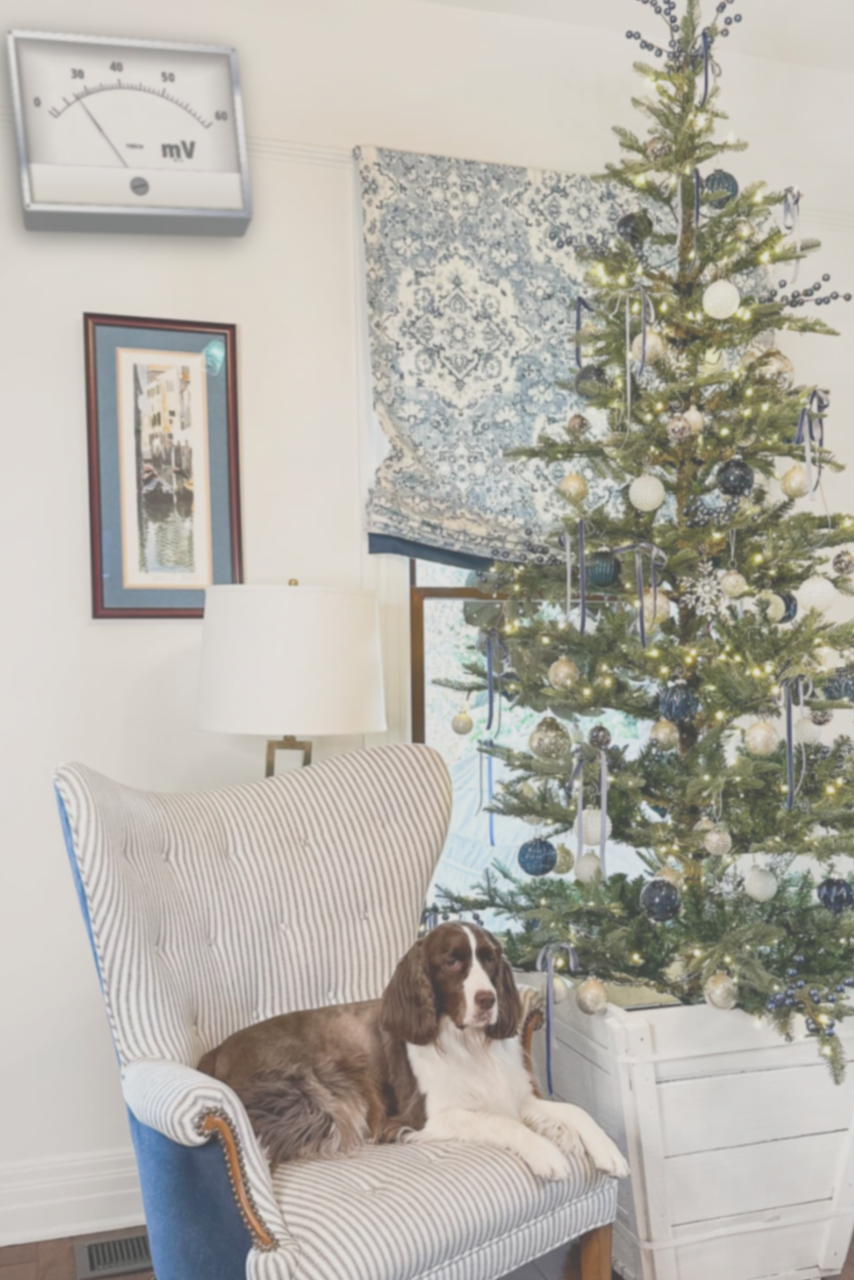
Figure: value=25 unit=mV
